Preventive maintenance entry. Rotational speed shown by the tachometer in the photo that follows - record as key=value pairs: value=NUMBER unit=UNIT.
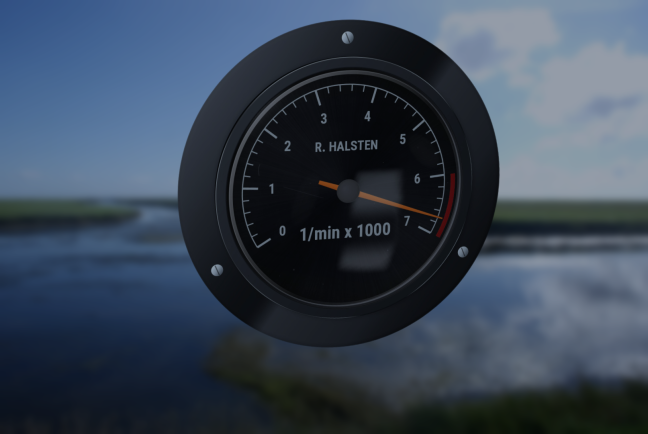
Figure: value=6700 unit=rpm
